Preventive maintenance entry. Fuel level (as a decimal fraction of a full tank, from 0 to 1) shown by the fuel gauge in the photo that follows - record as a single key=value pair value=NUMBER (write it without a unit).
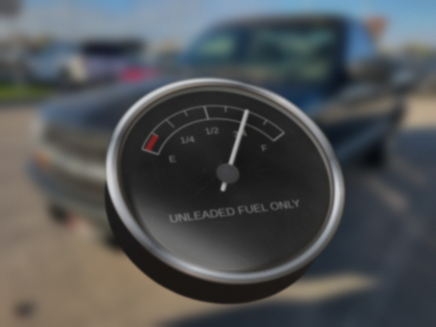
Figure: value=0.75
